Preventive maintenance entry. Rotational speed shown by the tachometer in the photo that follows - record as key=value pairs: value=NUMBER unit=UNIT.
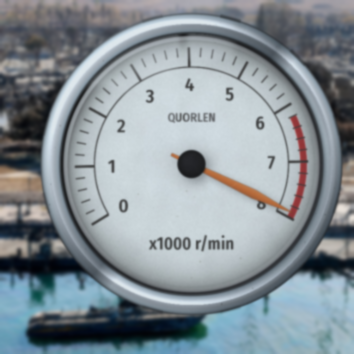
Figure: value=7900 unit=rpm
